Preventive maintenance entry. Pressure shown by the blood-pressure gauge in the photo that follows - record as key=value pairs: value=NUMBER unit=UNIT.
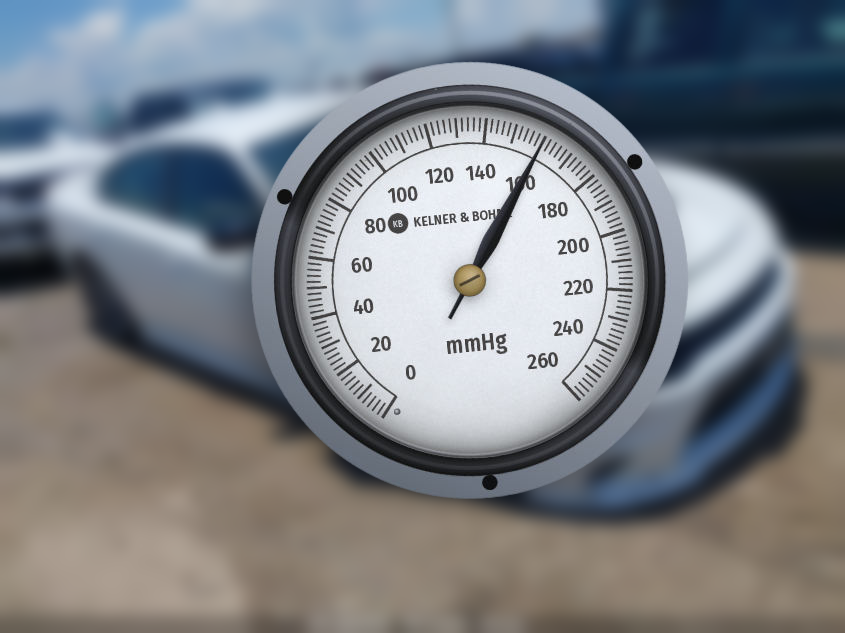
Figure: value=160 unit=mmHg
